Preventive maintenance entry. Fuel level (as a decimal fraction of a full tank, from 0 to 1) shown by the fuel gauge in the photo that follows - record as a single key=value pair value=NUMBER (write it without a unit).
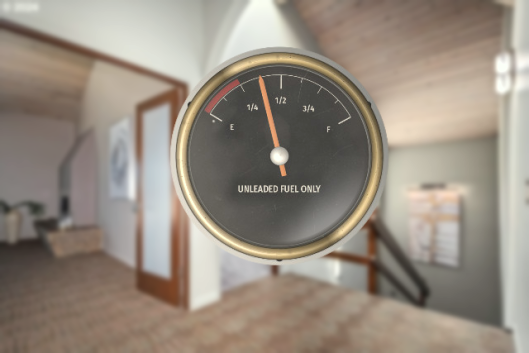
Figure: value=0.375
